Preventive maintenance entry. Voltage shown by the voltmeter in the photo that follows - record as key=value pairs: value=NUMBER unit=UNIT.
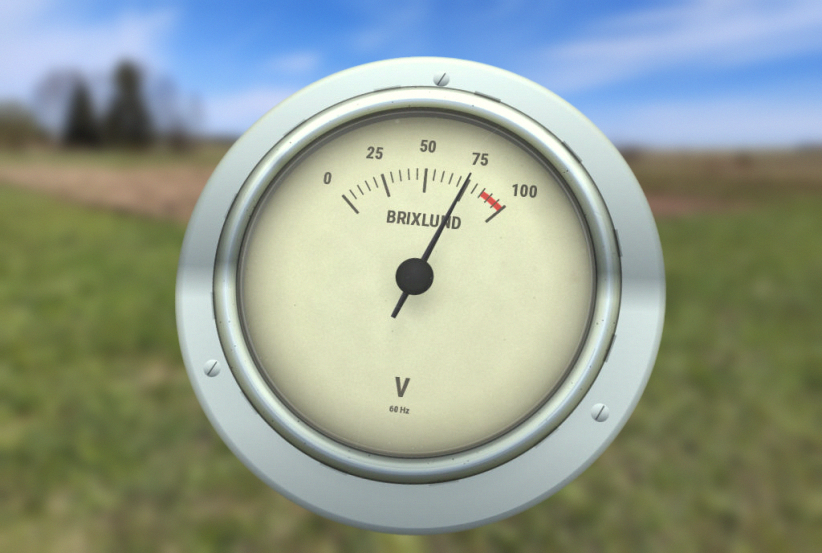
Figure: value=75 unit=V
